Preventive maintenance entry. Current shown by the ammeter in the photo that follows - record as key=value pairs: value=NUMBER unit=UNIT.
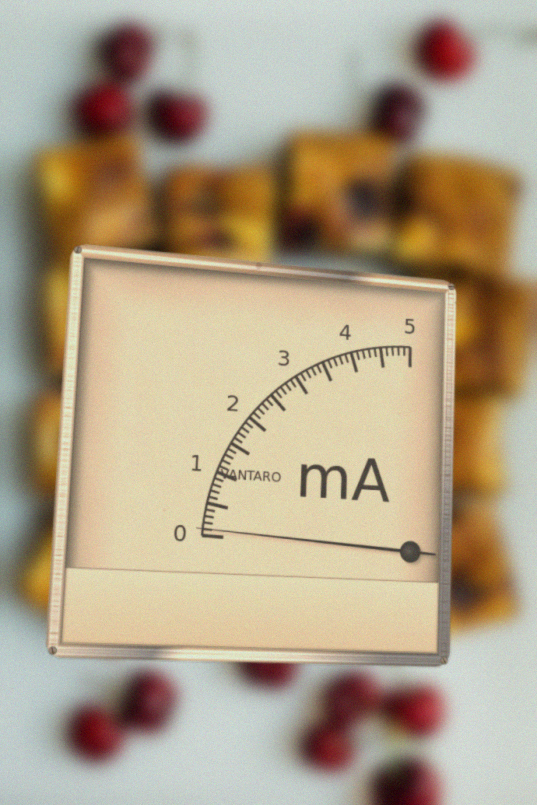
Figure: value=0.1 unit=mA
